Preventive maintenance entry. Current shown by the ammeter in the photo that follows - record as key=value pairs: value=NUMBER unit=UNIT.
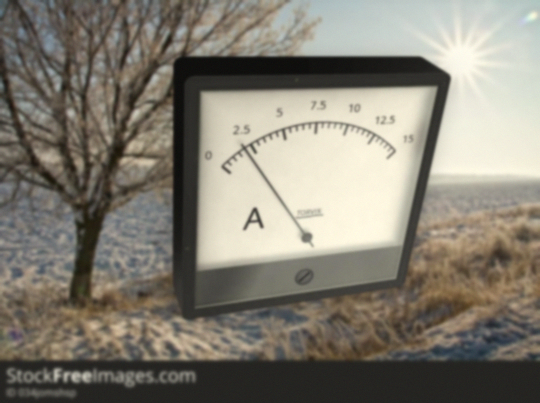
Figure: value=2 unit=A
